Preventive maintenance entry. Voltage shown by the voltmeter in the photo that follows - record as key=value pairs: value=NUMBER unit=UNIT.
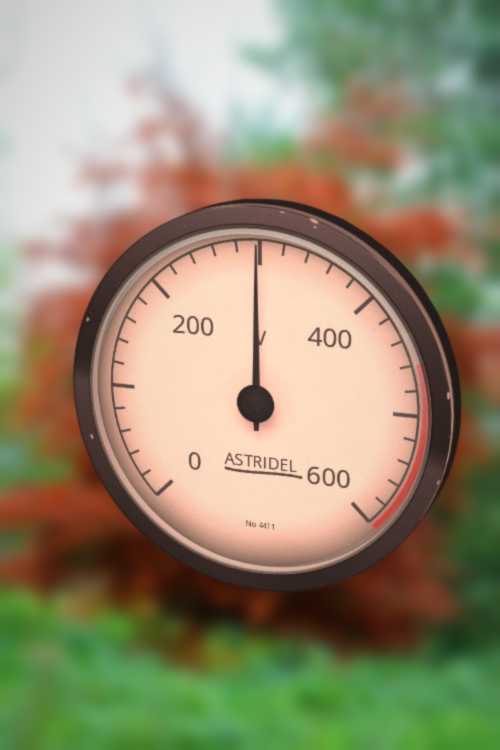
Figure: value=300 unit=V
